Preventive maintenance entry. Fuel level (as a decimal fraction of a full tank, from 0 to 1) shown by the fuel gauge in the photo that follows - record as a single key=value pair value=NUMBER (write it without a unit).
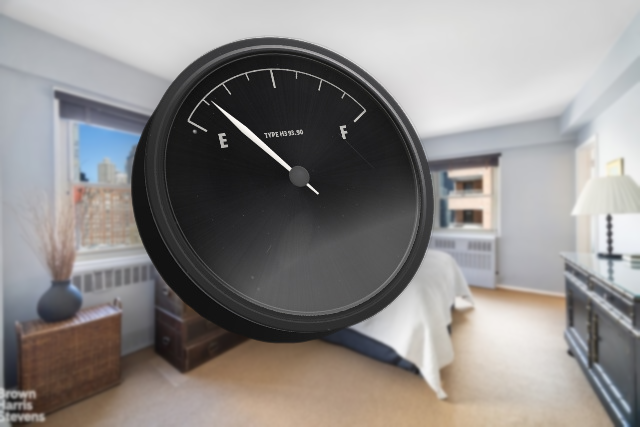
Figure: value=0.125
